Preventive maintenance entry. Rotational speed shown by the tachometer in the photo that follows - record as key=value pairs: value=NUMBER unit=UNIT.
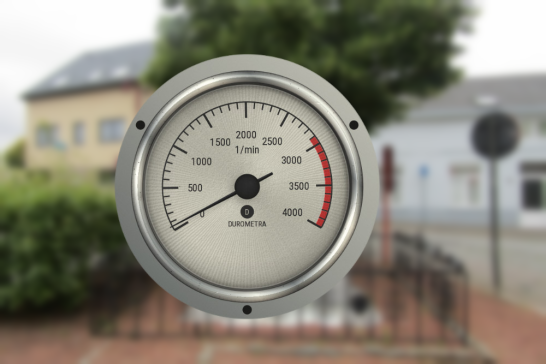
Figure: value=50 unit=rpm
